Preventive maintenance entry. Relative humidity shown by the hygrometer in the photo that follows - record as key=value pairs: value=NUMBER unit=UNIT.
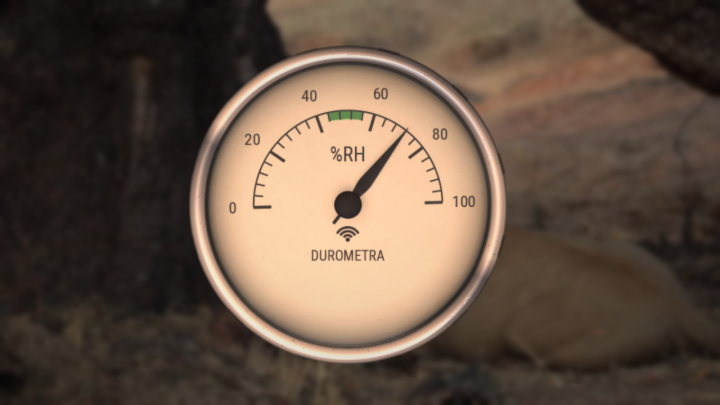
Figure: value=72 unit=%
